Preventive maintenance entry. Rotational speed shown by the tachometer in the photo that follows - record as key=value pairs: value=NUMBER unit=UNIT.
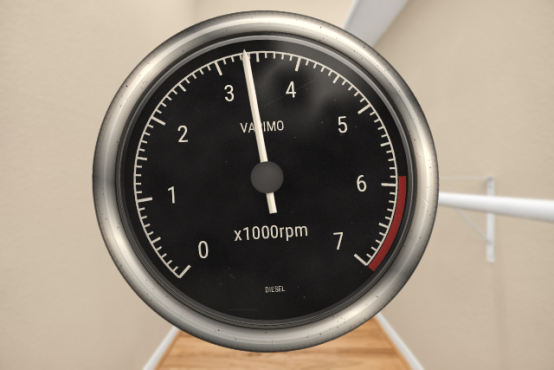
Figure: value=3350 unit=rpm
